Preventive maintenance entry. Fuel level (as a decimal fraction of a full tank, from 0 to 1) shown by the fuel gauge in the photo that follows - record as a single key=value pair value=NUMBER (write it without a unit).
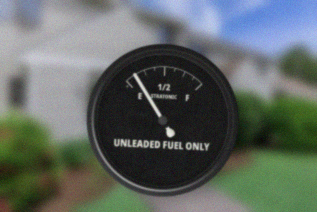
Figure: value=0.125
